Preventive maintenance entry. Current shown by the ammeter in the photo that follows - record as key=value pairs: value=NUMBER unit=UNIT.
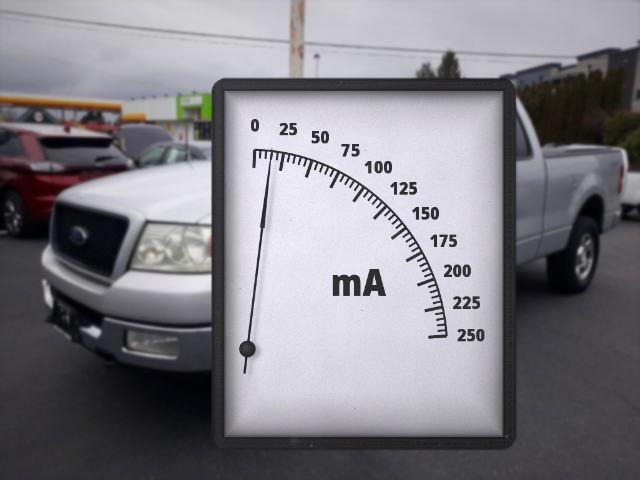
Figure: value=15 unit=mA
